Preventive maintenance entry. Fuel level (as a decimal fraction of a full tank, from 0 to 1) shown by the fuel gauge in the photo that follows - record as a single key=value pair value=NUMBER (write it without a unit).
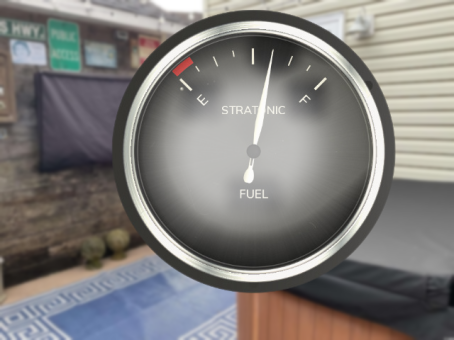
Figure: value=0.625
